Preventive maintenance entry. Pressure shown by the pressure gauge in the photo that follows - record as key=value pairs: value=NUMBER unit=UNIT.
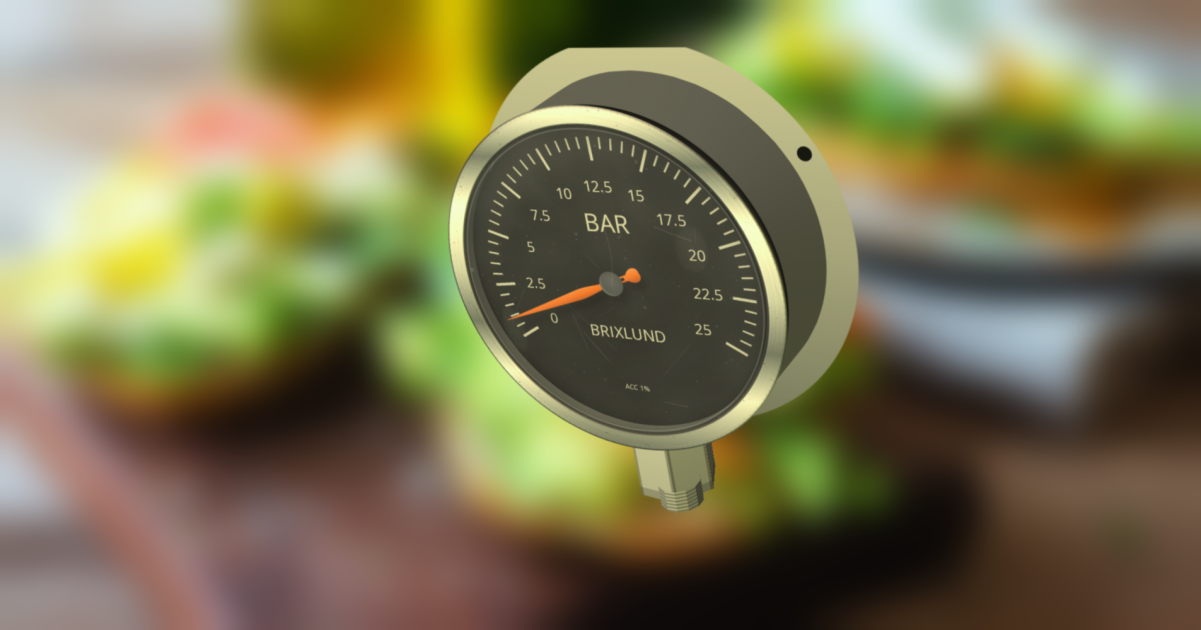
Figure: value=1 unit=bar
